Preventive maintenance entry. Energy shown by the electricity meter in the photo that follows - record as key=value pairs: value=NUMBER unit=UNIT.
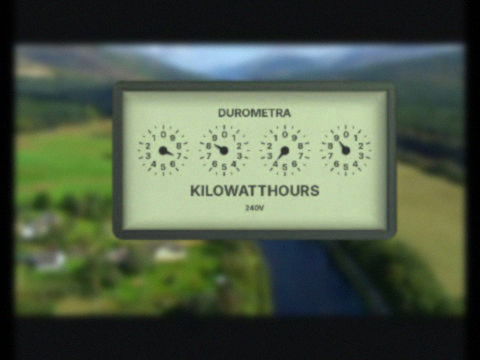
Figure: value=6839 unit=kWh
